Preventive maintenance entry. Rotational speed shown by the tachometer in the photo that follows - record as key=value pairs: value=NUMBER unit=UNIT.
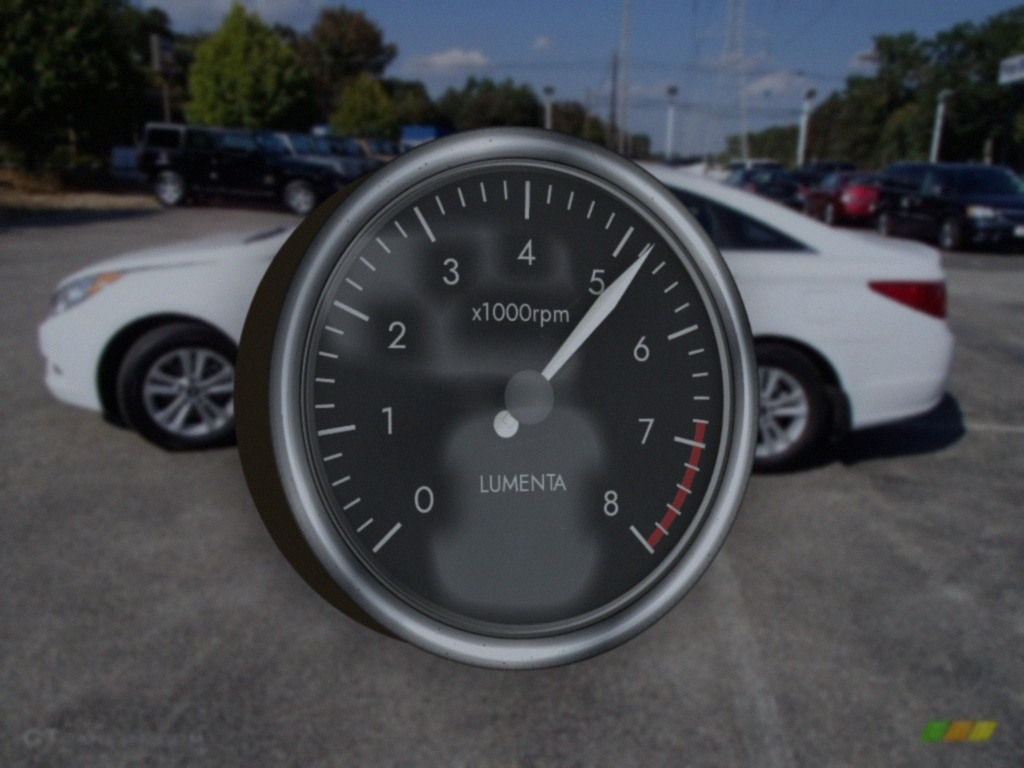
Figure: value=5200 unit=rpm
